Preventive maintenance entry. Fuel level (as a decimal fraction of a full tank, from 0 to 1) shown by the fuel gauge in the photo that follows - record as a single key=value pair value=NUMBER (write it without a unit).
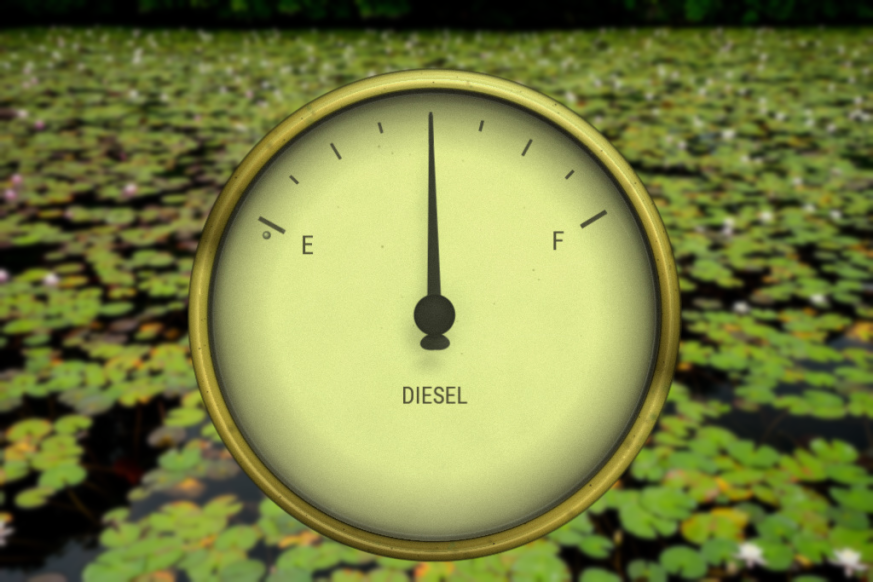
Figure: value=0.5
